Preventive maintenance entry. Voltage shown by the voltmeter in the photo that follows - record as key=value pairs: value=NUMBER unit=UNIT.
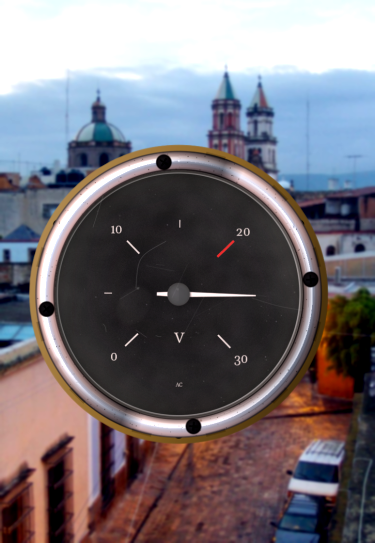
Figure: value=25 unit=V
